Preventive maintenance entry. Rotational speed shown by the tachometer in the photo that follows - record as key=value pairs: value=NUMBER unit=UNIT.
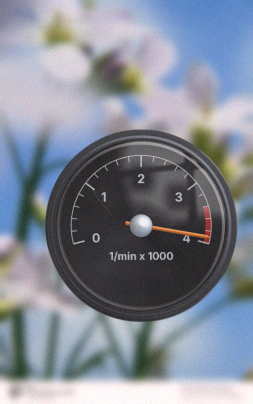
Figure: value=3900 unit=rpm
